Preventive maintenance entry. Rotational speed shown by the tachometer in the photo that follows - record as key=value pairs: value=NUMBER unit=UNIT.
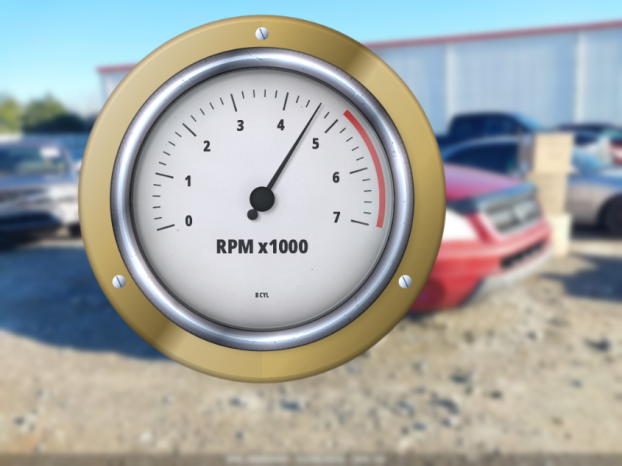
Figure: value=4600 unit=rpm
